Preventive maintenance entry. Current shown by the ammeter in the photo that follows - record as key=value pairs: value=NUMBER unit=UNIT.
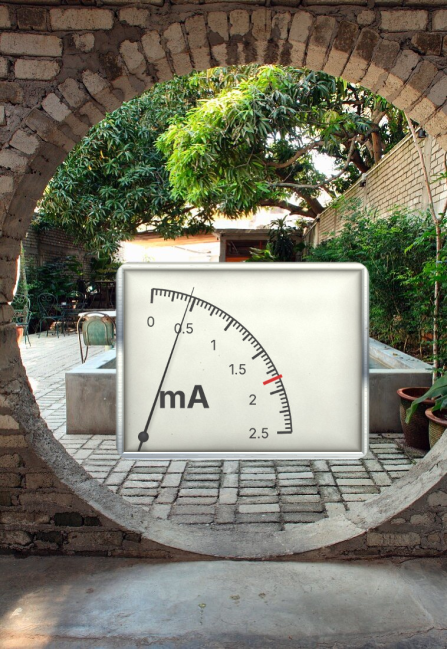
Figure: value=0.45 unit=mA
